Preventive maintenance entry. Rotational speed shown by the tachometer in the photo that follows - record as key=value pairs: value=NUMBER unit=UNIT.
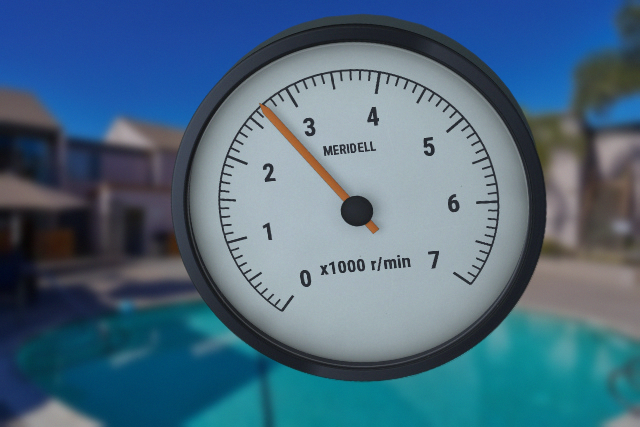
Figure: value=2700 unit=rpm
